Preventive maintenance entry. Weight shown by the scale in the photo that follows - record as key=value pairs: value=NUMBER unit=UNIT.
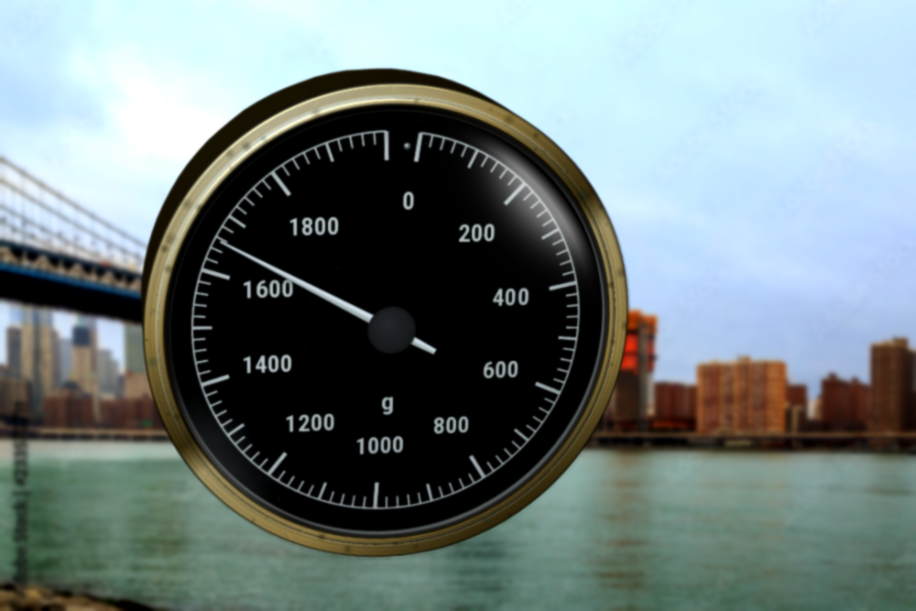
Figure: value=1660 unit=g
